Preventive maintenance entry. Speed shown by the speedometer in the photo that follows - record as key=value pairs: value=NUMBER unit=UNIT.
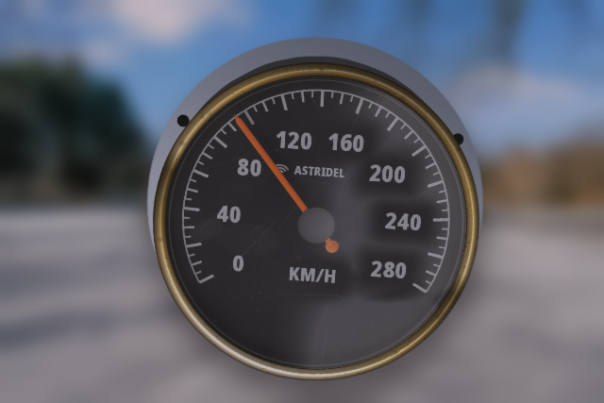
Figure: value=95 unit=km/h
